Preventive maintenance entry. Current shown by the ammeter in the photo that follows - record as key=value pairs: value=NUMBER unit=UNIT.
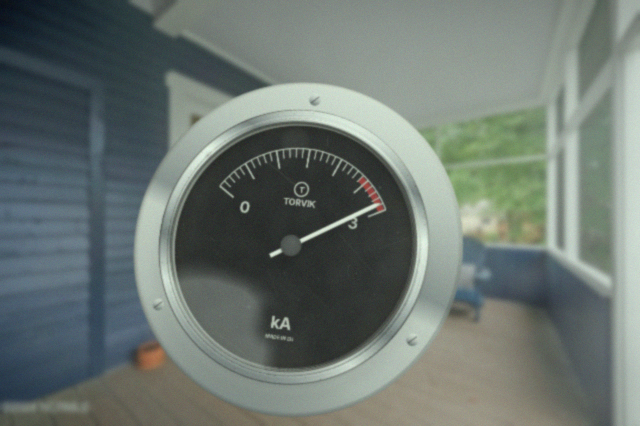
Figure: value=2.9 unit=kA
